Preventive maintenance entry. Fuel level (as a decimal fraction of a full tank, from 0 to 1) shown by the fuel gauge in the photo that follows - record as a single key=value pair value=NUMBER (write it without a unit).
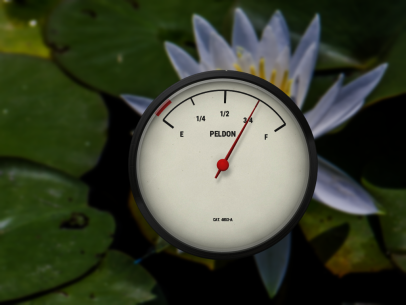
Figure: value=0.75
